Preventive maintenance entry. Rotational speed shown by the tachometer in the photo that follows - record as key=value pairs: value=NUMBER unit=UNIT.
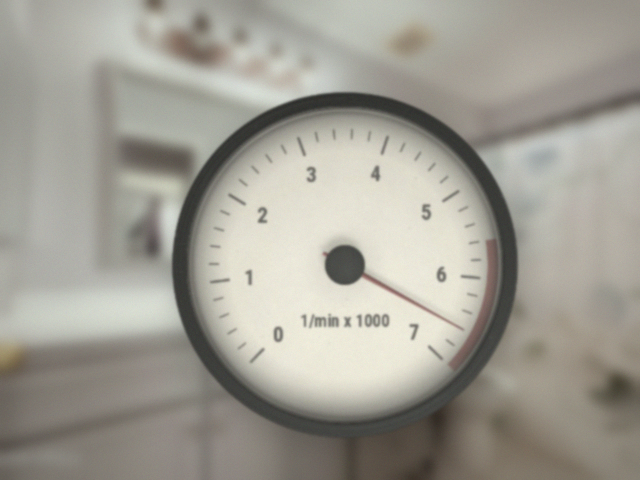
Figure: value=6600 unit=rpm
